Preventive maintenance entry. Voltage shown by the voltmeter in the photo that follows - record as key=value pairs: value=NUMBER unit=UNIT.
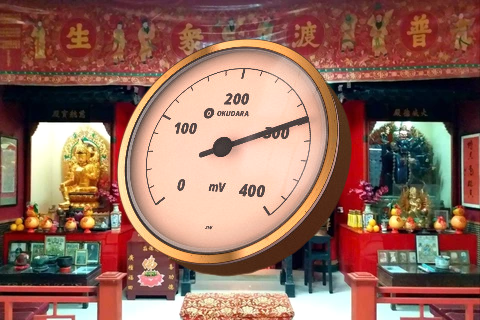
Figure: value=300 unit=mV
